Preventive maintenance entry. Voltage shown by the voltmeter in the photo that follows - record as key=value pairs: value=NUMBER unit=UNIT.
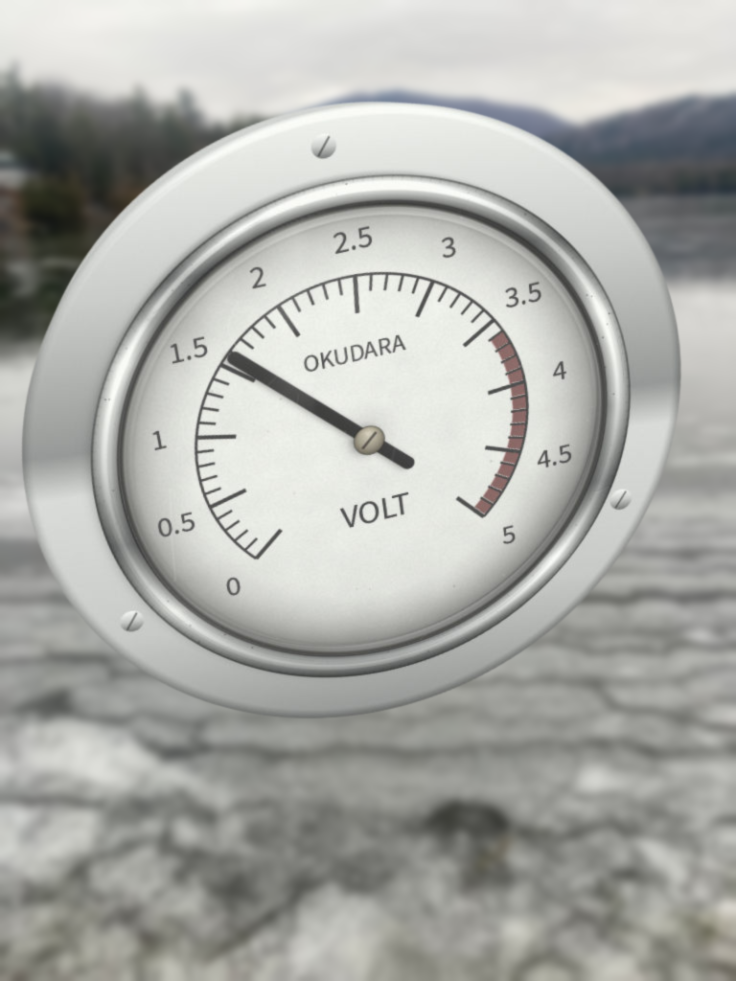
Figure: value=1.6 unit=V
